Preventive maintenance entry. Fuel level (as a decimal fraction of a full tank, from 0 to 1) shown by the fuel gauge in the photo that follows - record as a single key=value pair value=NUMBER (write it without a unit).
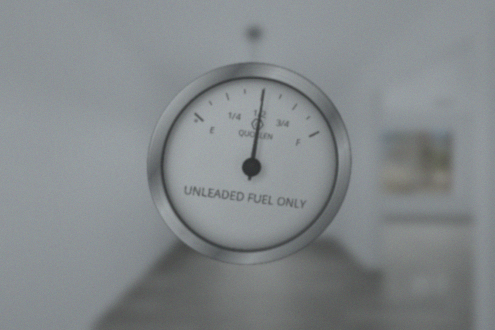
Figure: value=0.5
